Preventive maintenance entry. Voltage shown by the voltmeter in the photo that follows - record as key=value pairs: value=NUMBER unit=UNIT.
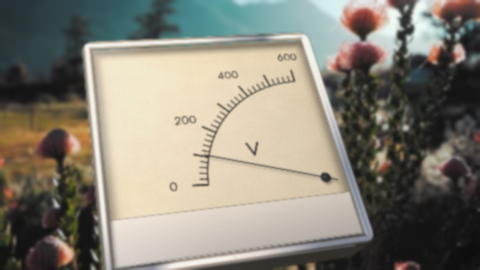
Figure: value=100 unit=V
